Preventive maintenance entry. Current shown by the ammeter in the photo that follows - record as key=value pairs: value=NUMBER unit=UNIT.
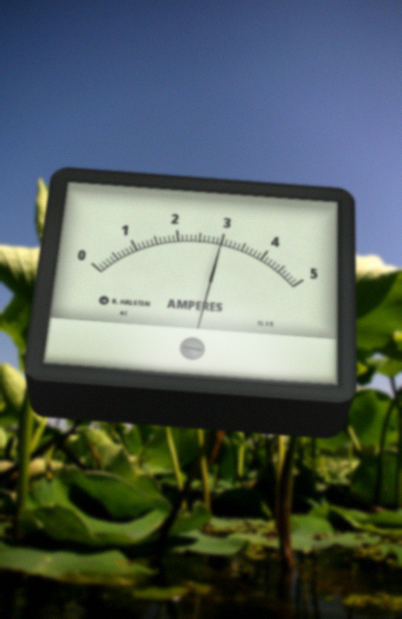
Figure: value=3 unit=A
